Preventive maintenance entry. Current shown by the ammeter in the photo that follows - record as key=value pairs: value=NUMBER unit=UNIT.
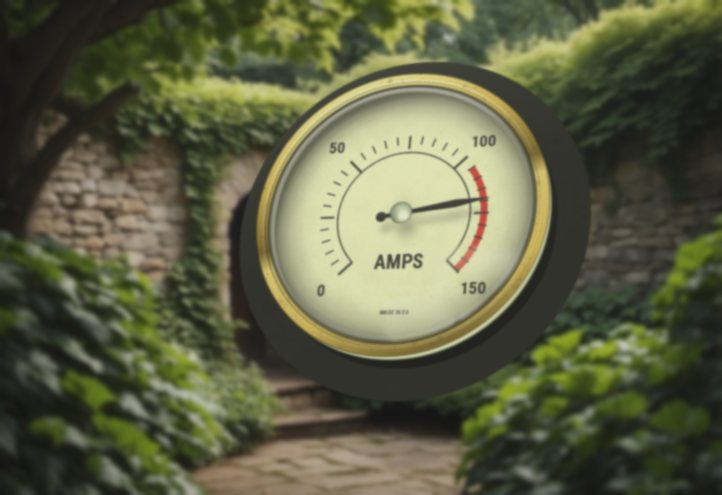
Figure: value=120 unit=A
